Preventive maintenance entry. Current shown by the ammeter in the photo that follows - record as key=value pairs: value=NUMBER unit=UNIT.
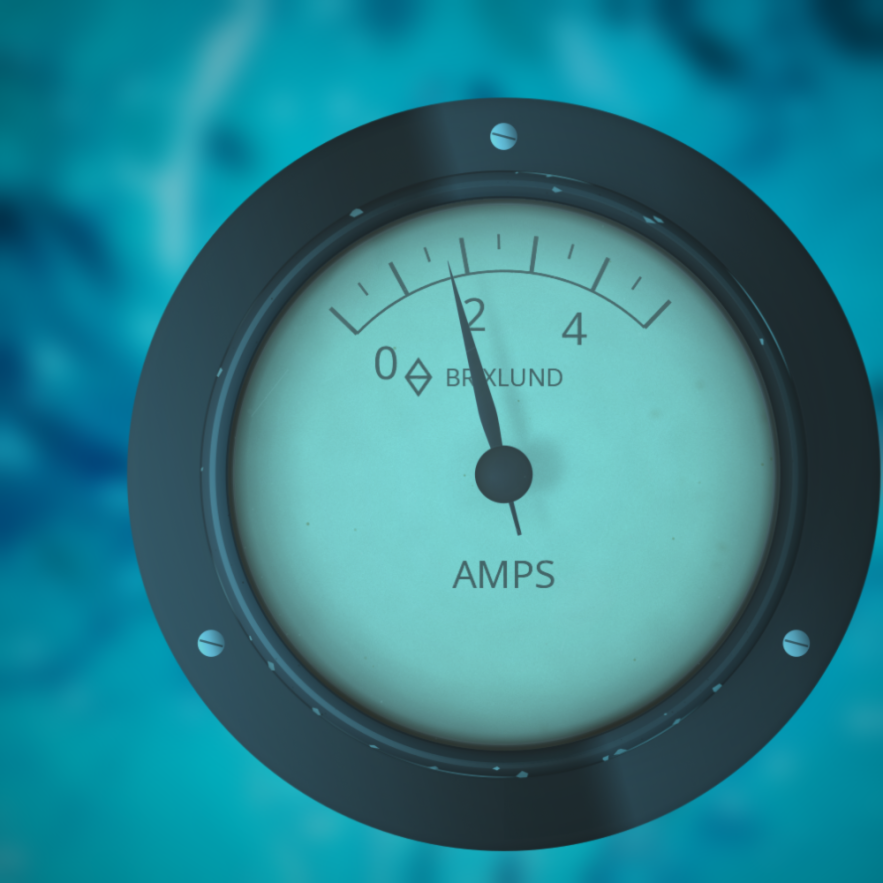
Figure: value=1.75 unit=A
